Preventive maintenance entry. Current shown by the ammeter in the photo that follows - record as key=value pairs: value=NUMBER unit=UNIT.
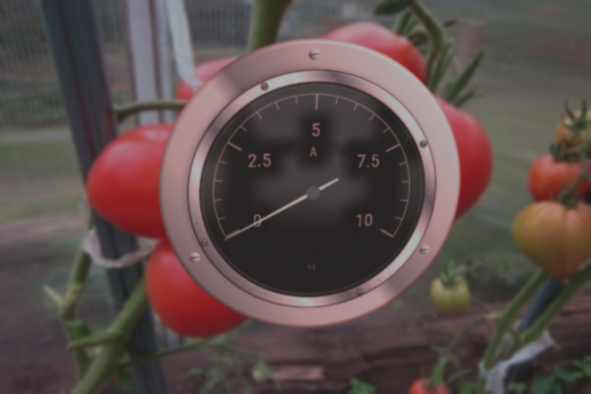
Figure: value=0 unit=A
